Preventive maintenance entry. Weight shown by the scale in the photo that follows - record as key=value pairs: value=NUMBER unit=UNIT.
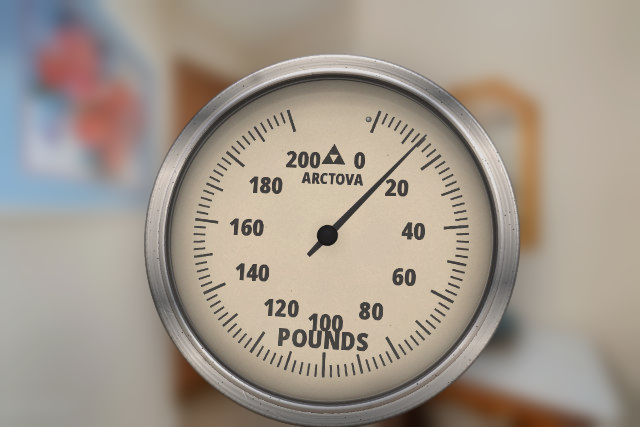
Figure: value=14 unit=lb
